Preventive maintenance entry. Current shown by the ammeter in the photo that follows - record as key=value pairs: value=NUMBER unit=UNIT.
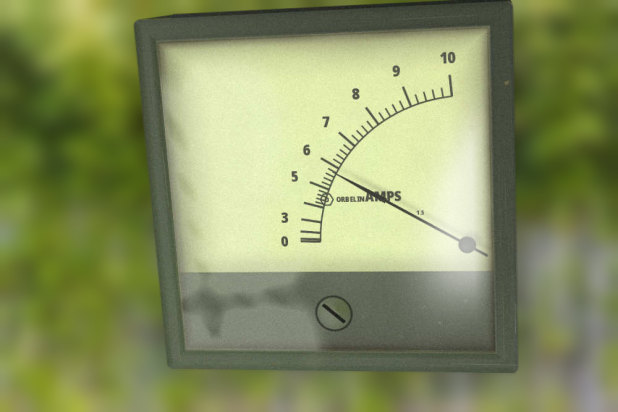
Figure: value=5.8 unit=A
